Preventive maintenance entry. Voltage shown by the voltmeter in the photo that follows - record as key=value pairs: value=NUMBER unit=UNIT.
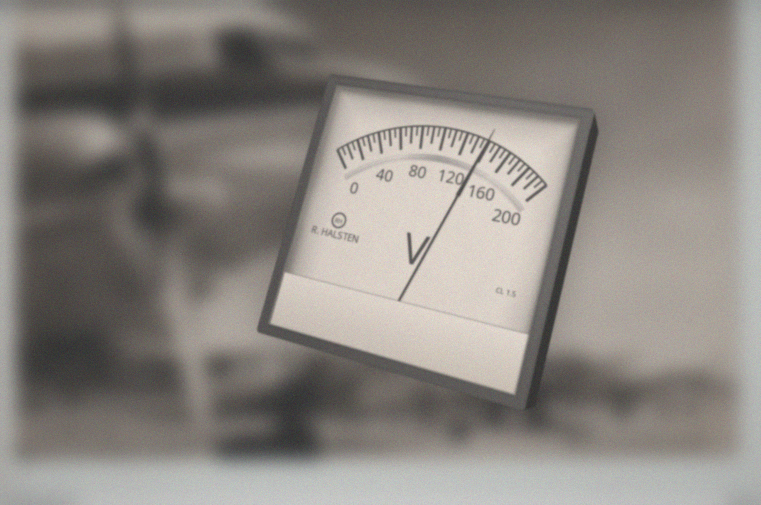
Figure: value=140 unit=V
